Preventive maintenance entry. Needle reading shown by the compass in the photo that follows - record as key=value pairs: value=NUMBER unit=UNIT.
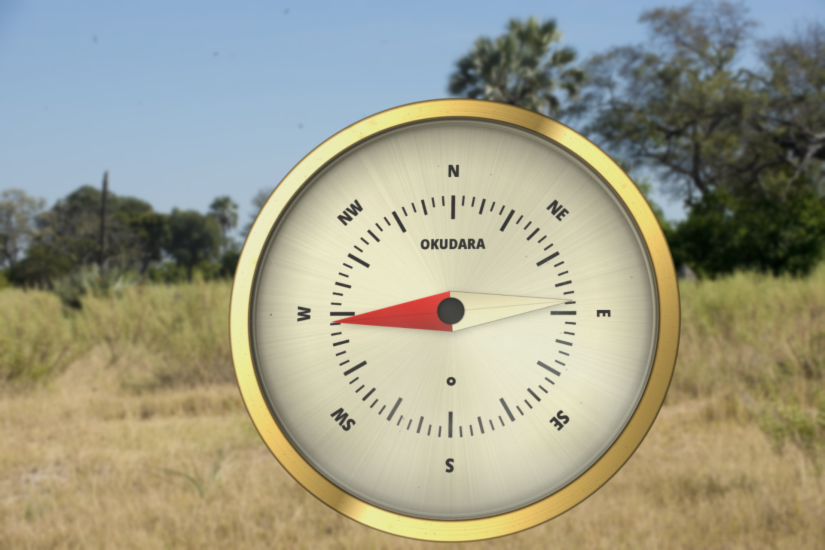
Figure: value=265 unit=°
